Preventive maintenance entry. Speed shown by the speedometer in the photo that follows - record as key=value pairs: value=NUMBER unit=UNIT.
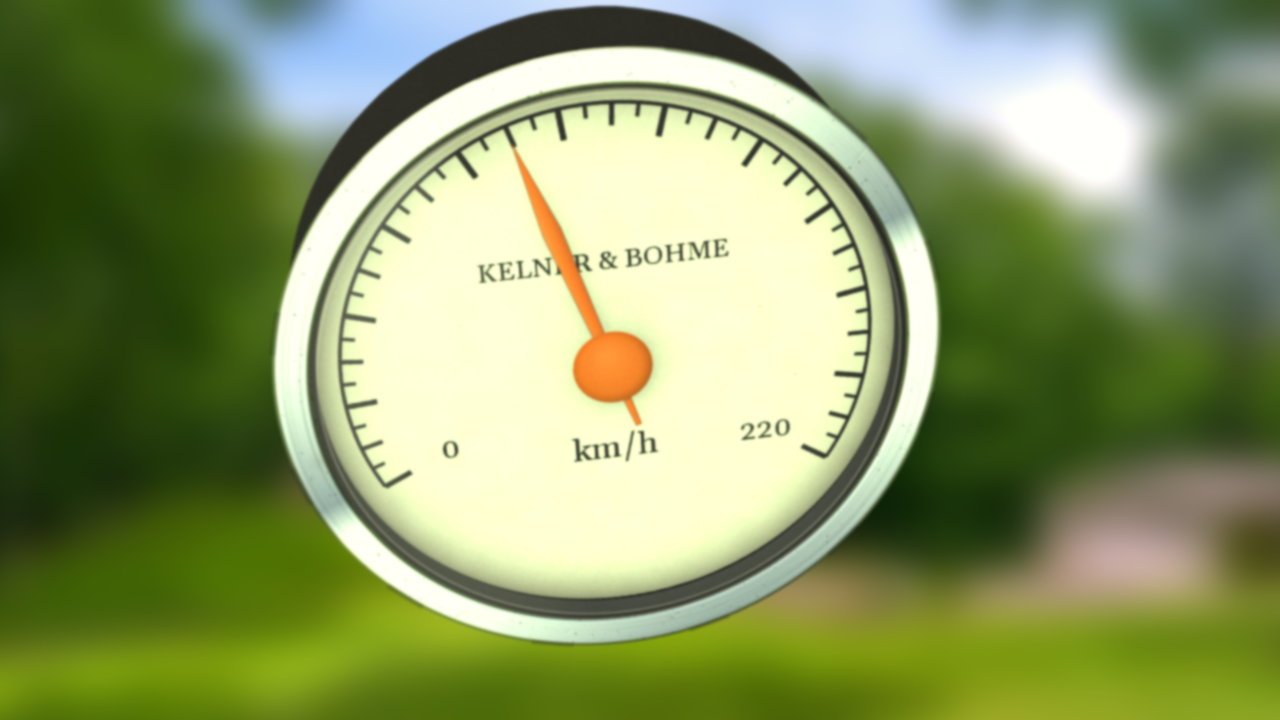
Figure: value=90 unit=km/h
